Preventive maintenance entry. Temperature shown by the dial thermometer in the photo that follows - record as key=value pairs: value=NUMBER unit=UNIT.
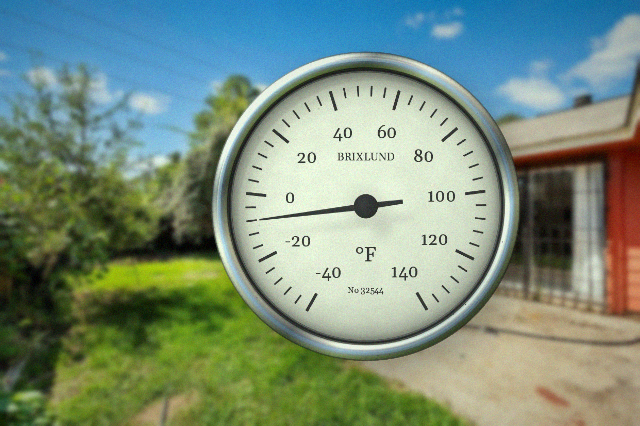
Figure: value=-8 unit=°F
